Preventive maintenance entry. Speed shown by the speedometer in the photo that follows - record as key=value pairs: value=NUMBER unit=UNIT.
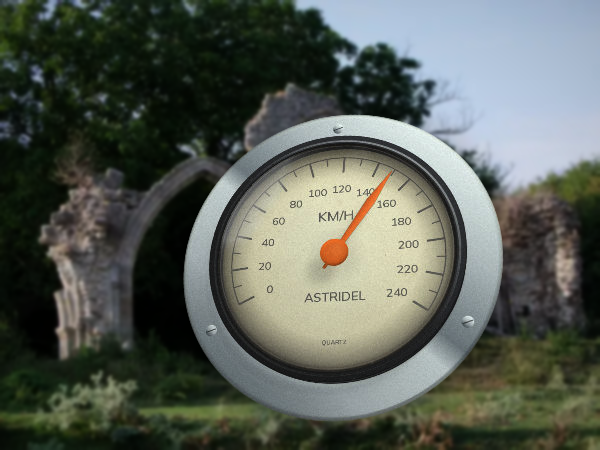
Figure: value=150 unit=km/h
